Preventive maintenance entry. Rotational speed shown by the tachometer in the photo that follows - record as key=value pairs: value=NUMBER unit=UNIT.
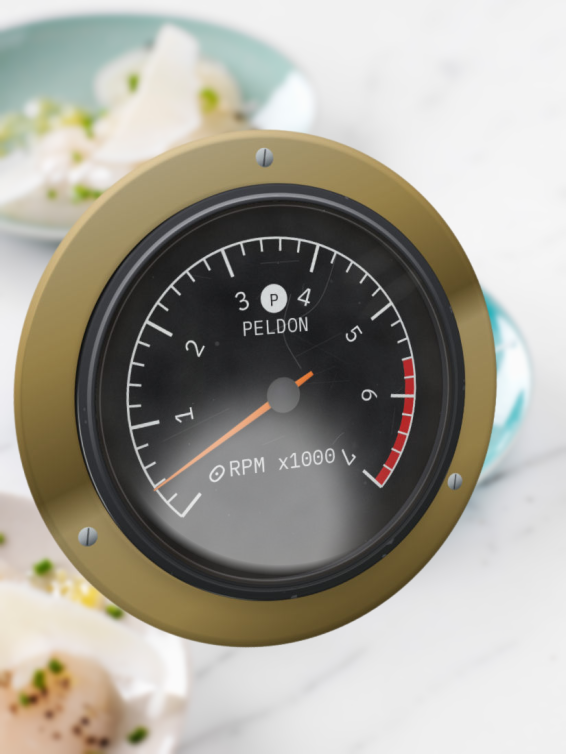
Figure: value=400 unit=rpm
